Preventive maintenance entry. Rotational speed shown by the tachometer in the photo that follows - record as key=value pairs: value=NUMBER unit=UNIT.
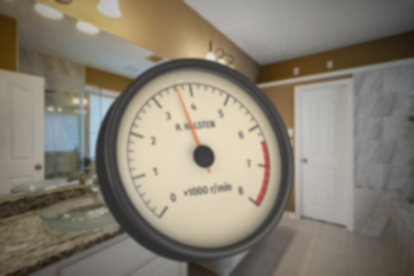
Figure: value=3600 unit=rpm
